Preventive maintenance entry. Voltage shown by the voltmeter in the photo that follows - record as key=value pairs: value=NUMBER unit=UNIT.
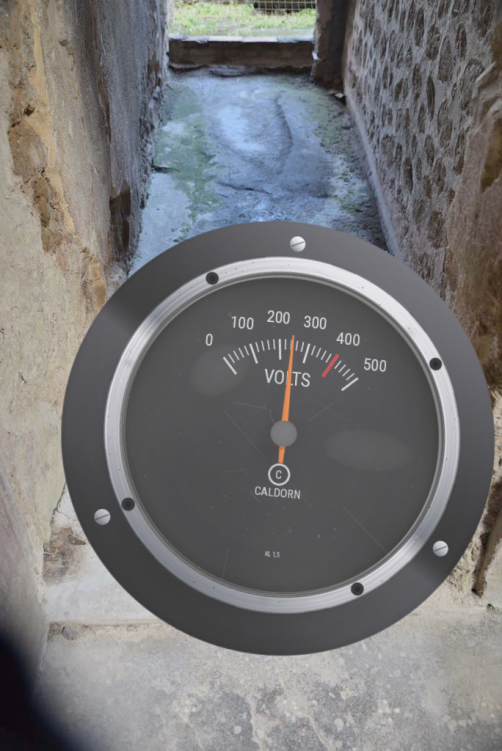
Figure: value=240 unit=V
